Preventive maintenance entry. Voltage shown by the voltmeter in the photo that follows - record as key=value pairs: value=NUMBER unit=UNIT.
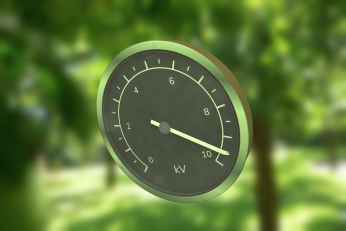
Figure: value=9.5 unit=kV
